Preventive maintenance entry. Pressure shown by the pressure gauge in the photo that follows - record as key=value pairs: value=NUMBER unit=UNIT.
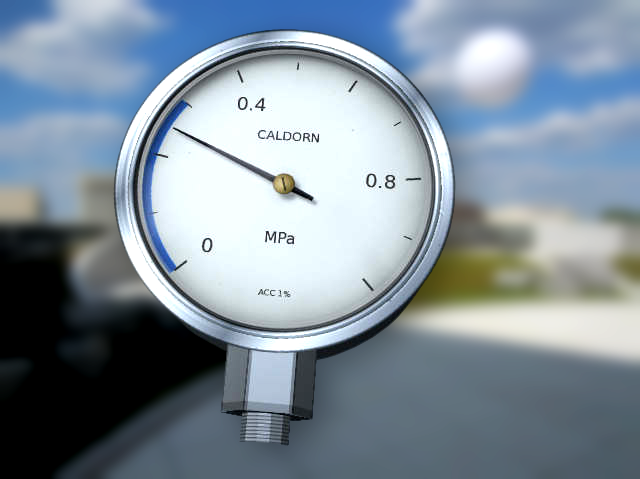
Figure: value=0.25 unit=MPa
